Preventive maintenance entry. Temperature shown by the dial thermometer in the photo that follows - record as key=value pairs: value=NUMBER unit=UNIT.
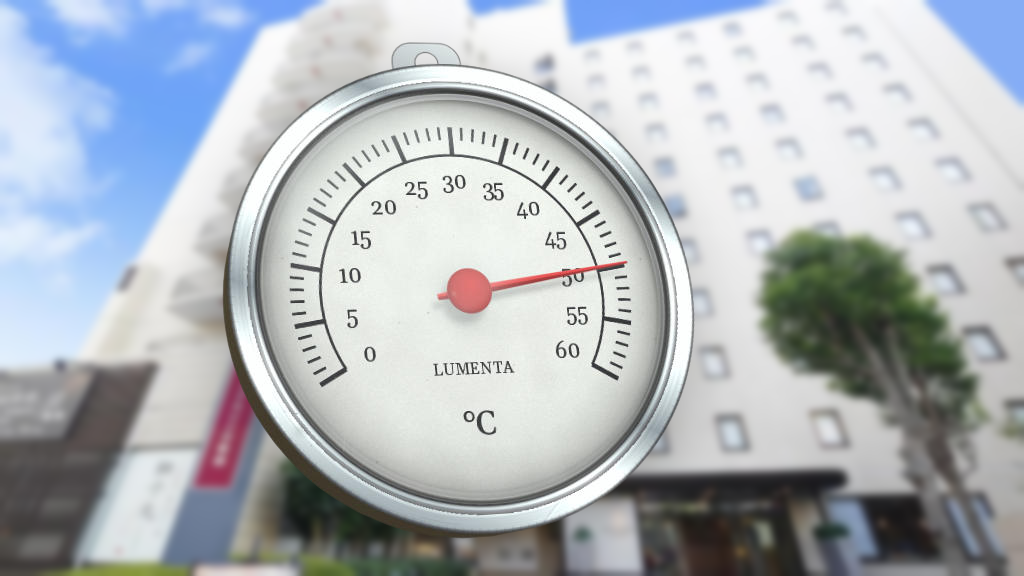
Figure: value=50 unit=°C
